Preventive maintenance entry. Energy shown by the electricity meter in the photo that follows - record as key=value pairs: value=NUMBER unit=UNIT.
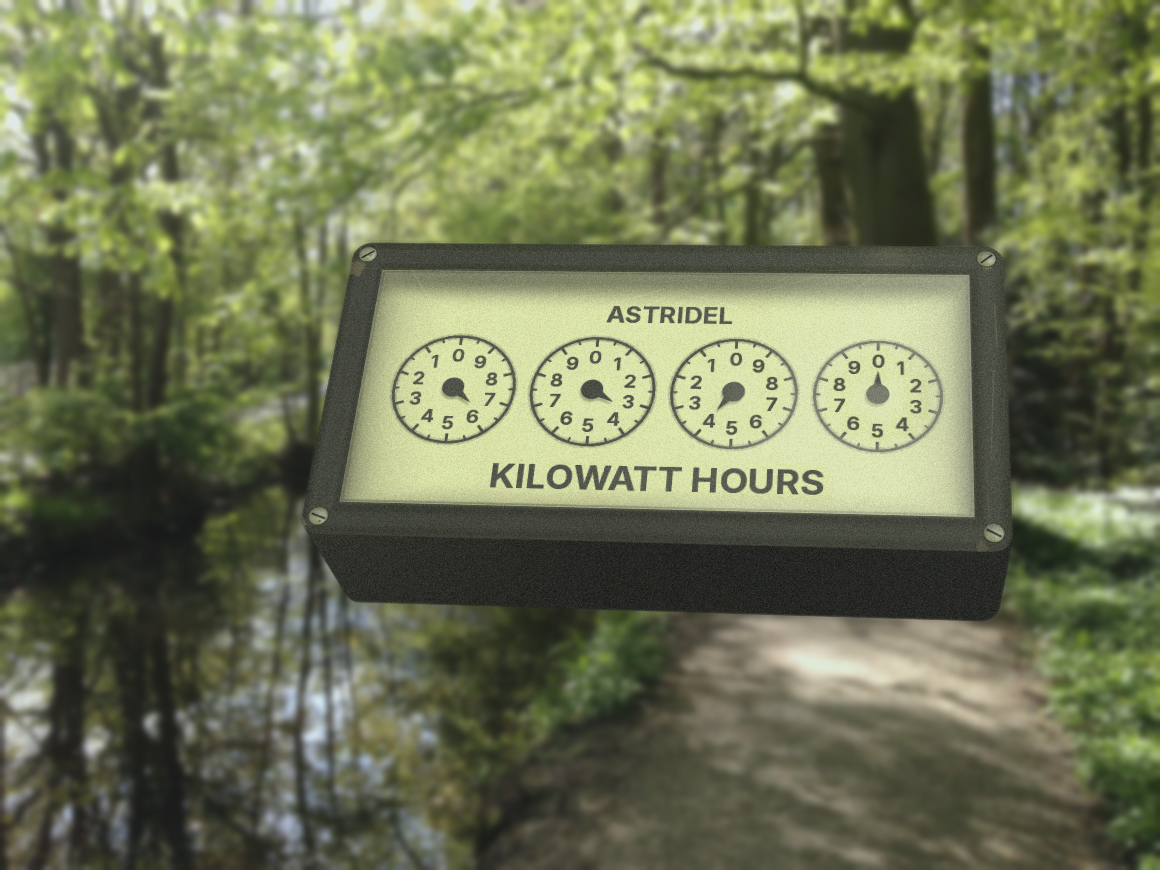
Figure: value=6340 unit=kWh
